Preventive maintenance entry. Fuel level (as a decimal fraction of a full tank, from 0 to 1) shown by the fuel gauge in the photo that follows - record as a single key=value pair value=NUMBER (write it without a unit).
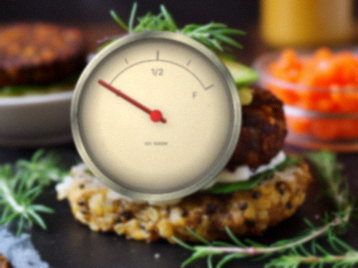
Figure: value=0
